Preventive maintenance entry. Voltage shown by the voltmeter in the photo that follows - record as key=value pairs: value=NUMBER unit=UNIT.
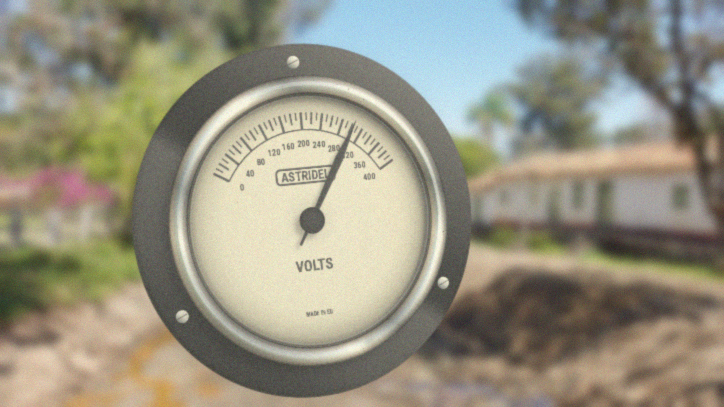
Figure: value=300 unit=V
